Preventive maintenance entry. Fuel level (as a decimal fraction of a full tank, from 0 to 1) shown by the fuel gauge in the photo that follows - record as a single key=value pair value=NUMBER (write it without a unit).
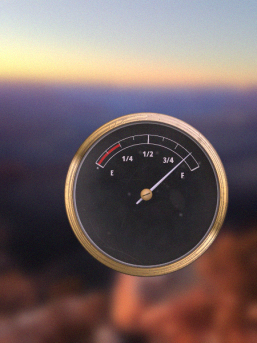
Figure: value=0.875
